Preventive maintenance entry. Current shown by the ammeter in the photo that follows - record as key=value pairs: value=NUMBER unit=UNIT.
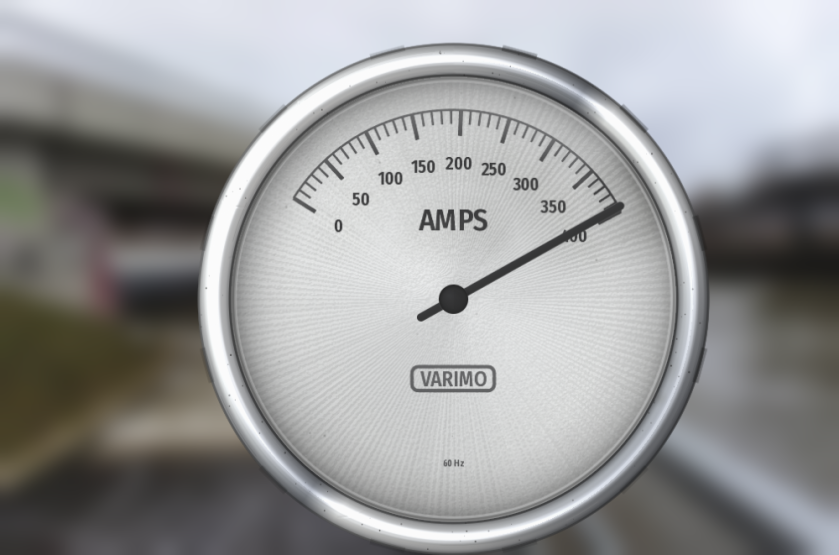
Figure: value=395 unit=A
